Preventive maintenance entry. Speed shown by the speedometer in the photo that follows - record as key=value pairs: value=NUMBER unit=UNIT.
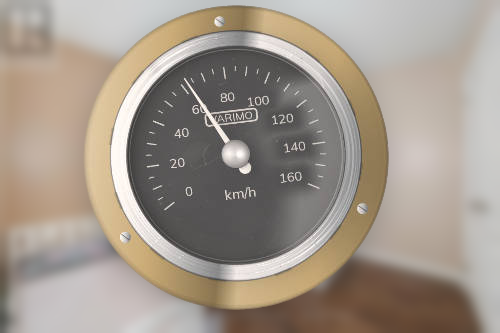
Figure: value=62.5 unit=km/h
